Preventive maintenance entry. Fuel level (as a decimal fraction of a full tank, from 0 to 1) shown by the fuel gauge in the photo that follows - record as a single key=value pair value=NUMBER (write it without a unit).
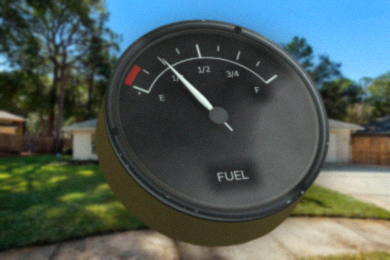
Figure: value=0.25
